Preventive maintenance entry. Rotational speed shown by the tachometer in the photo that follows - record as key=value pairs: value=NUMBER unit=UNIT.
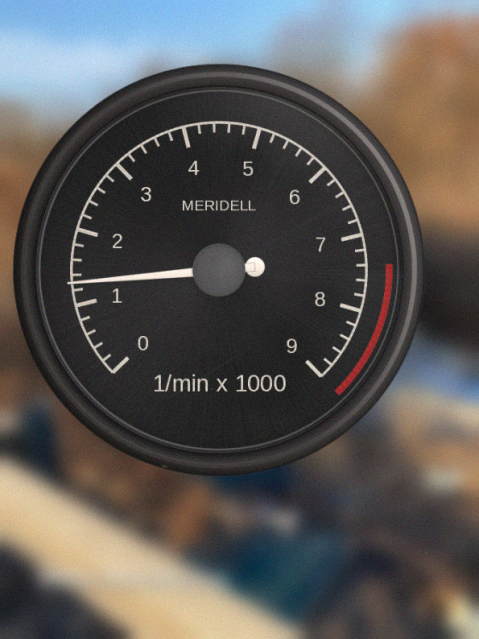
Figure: value=1300 unit=rpm
